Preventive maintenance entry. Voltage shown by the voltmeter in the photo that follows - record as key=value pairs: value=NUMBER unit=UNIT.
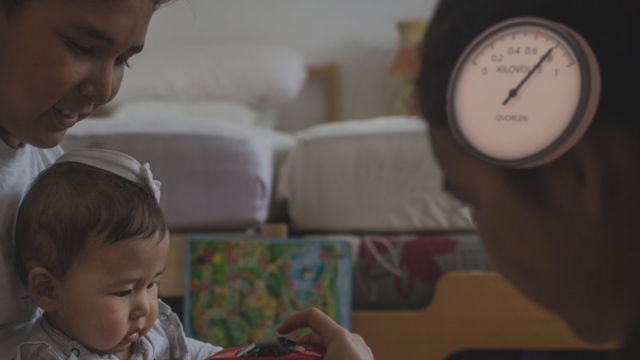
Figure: value=0.8 unit=kV
